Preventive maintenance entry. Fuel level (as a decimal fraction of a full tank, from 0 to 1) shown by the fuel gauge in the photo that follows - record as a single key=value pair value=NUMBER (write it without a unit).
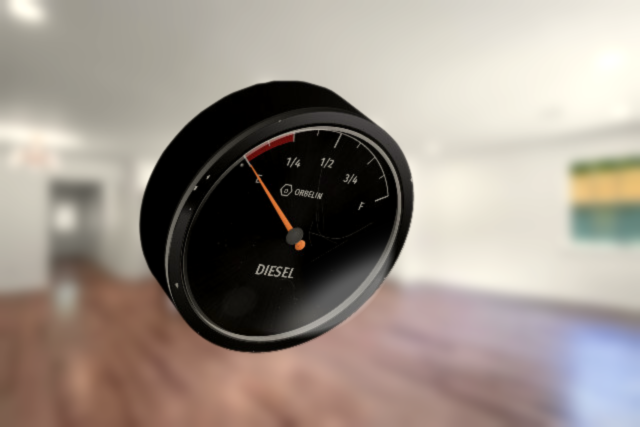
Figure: value=0
